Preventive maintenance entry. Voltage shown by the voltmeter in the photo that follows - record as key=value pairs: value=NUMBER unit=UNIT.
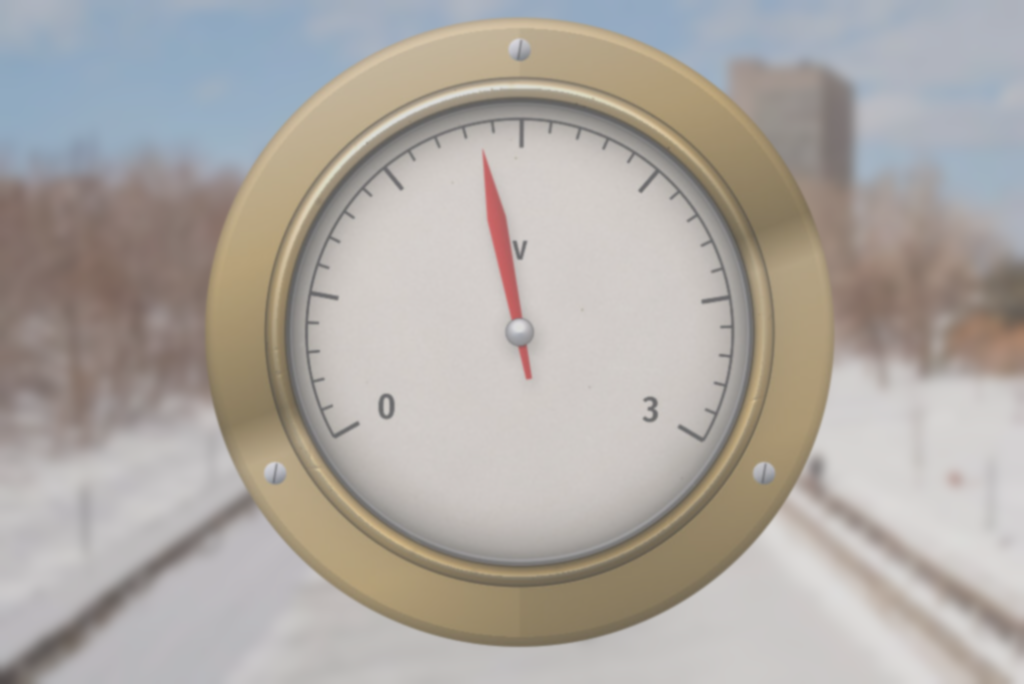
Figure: value=1.35 unit=V
